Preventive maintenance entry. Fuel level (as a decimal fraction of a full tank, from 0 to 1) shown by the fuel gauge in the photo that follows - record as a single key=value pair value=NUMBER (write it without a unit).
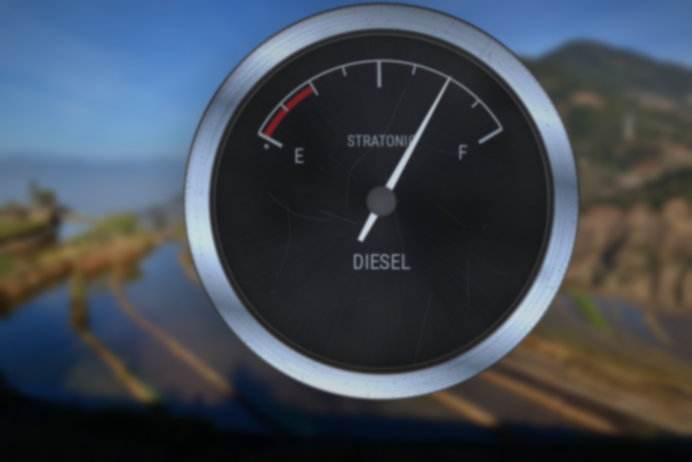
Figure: value=0.75
